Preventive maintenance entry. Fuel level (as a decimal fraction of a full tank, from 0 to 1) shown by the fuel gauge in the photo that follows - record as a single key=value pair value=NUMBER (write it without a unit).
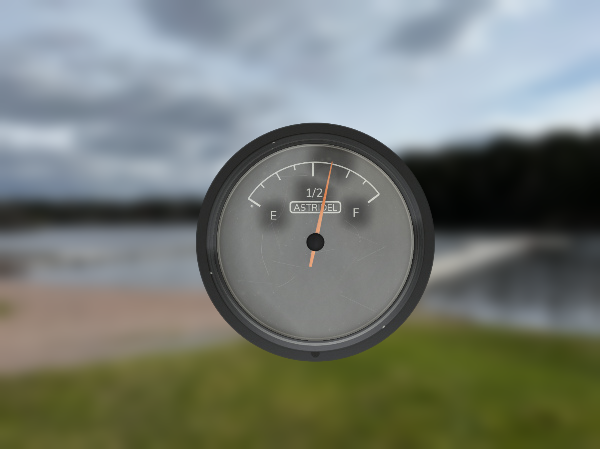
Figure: value=0.625
